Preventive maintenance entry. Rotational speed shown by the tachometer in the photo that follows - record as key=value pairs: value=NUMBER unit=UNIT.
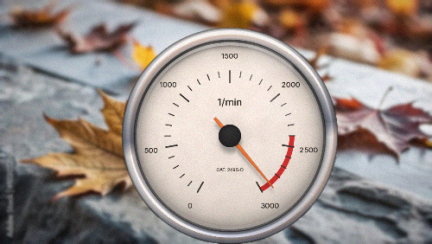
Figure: value=2900 unit=rpm
